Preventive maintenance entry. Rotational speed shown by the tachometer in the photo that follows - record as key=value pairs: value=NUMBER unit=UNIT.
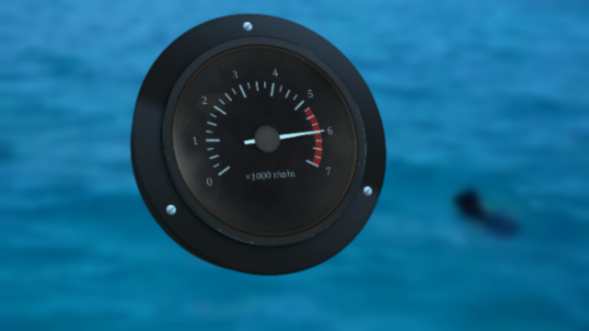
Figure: value=6000 unit=rpm
